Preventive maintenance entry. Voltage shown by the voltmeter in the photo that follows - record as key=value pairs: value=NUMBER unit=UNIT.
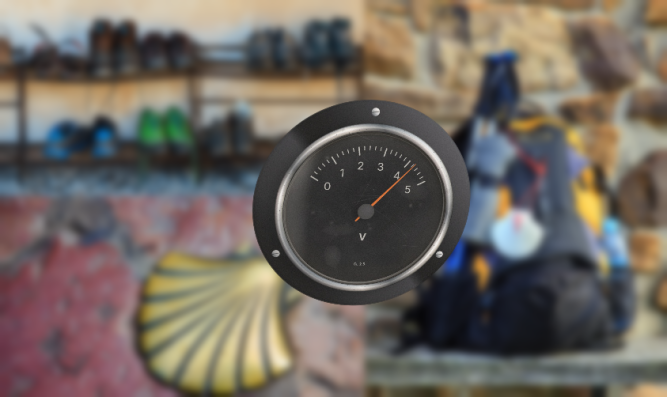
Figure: value=4.2 unit=V
